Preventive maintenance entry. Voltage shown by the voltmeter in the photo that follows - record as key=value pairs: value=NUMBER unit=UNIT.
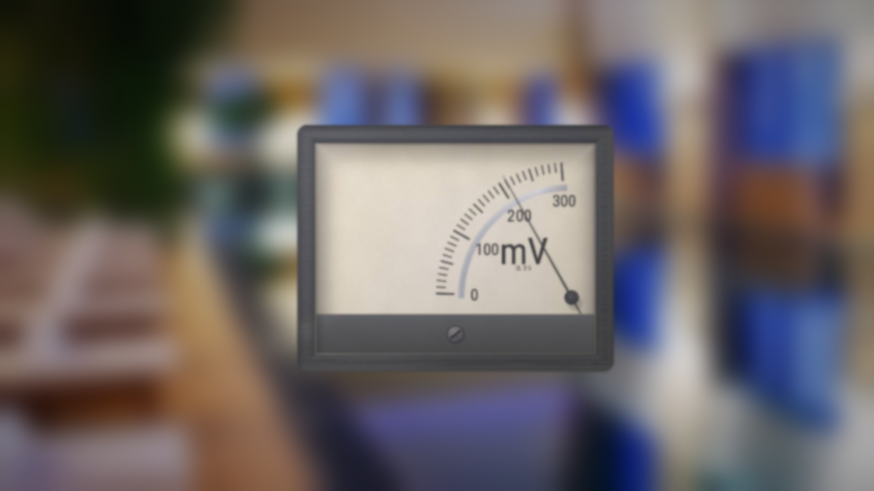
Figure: value=210 unit=mV
